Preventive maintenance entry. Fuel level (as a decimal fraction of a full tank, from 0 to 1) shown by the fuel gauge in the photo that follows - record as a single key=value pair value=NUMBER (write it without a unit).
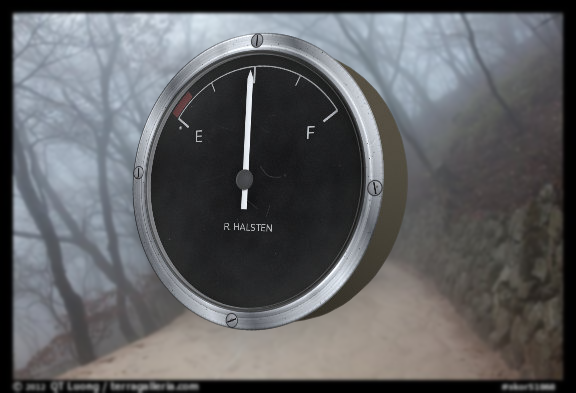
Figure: value=0.5
